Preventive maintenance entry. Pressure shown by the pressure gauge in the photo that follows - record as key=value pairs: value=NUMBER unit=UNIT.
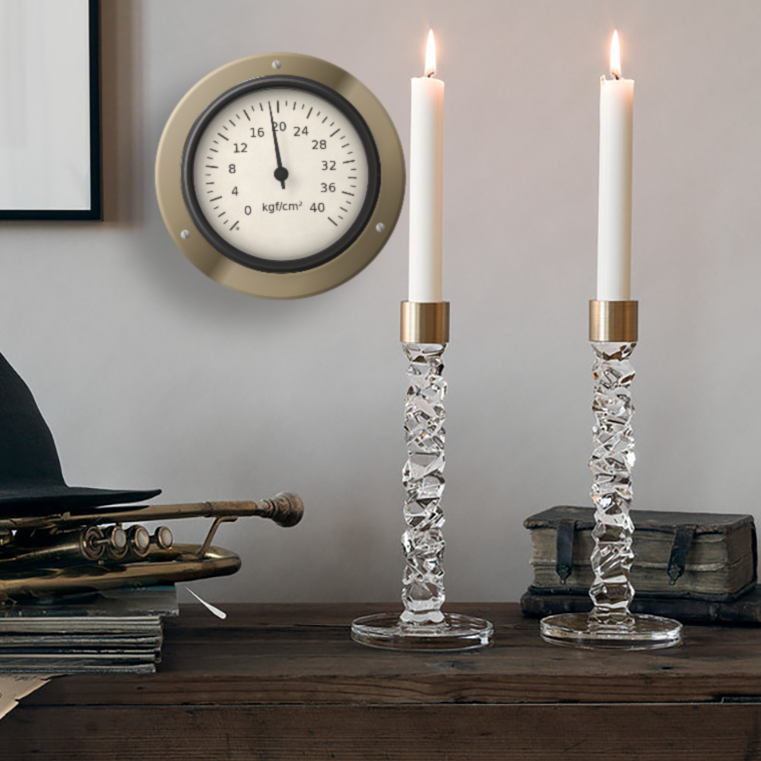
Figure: value=19 unit=kg/cm²
